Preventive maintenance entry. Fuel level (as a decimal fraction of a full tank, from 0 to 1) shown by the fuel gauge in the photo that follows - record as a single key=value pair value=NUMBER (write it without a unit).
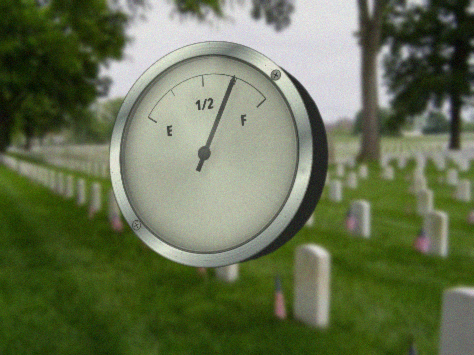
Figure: value=0.75
